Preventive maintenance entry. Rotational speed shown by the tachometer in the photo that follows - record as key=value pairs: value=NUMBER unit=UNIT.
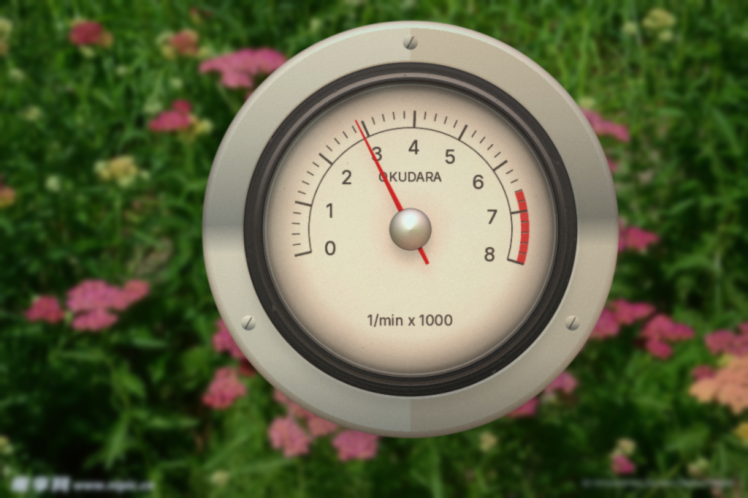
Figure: value=2900 unit=rpm
